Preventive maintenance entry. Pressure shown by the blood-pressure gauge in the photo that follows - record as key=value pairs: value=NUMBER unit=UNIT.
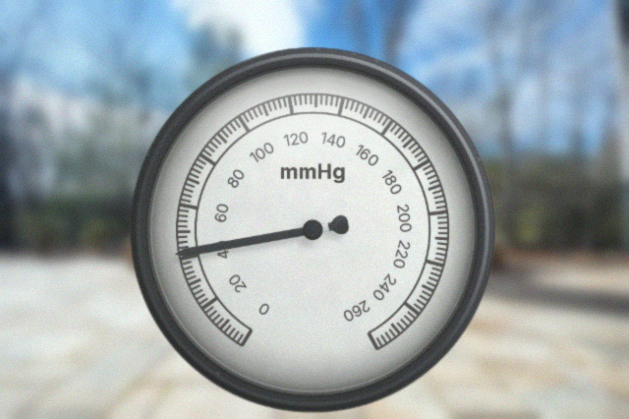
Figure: value=42 unit=mmHg
